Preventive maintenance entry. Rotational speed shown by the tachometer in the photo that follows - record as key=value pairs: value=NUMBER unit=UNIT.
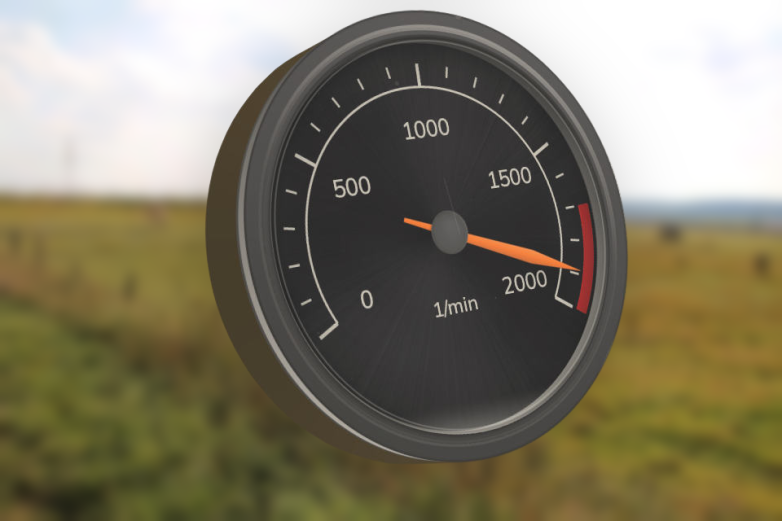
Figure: value=1900 unit=rpm
